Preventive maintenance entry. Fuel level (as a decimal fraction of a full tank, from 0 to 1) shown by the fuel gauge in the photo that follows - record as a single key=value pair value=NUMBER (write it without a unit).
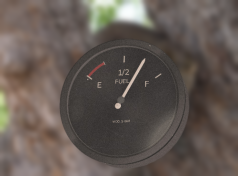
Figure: value=0.75
